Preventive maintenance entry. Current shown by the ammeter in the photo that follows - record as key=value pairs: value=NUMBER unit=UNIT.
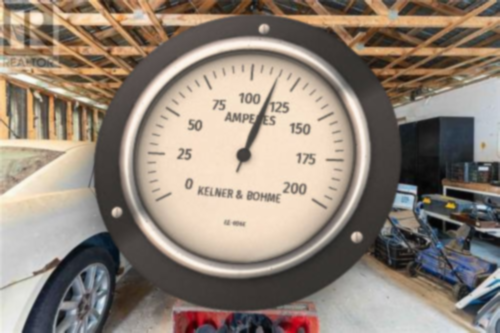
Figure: value=115 unit=A
